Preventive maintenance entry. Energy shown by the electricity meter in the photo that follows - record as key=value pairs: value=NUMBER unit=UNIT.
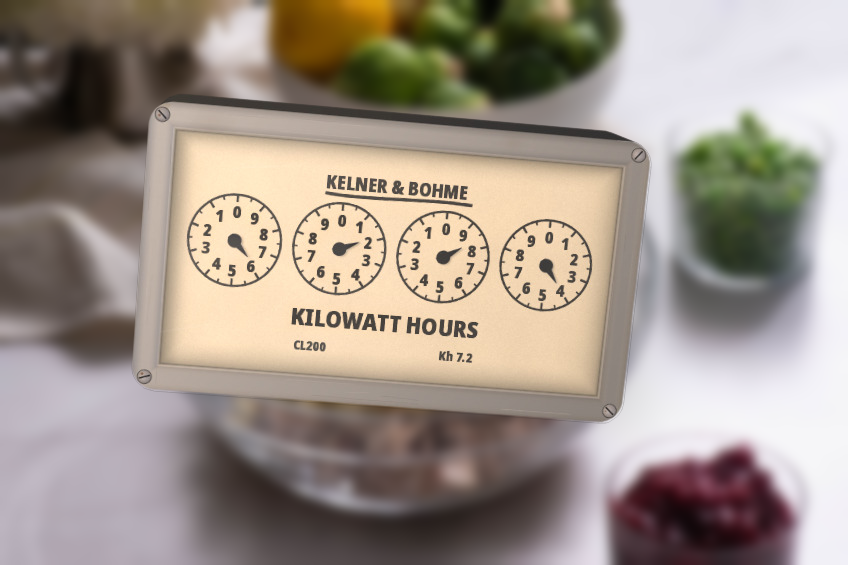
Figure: value=6184 unit=kWh
